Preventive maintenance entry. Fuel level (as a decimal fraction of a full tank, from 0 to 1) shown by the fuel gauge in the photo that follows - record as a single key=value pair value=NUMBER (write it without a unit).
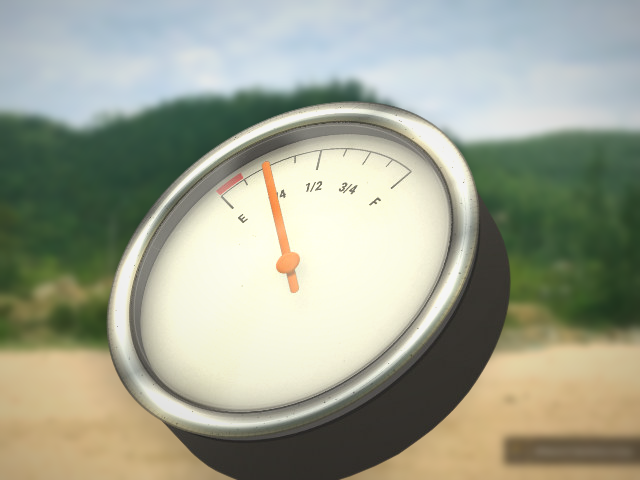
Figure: value=0.25
